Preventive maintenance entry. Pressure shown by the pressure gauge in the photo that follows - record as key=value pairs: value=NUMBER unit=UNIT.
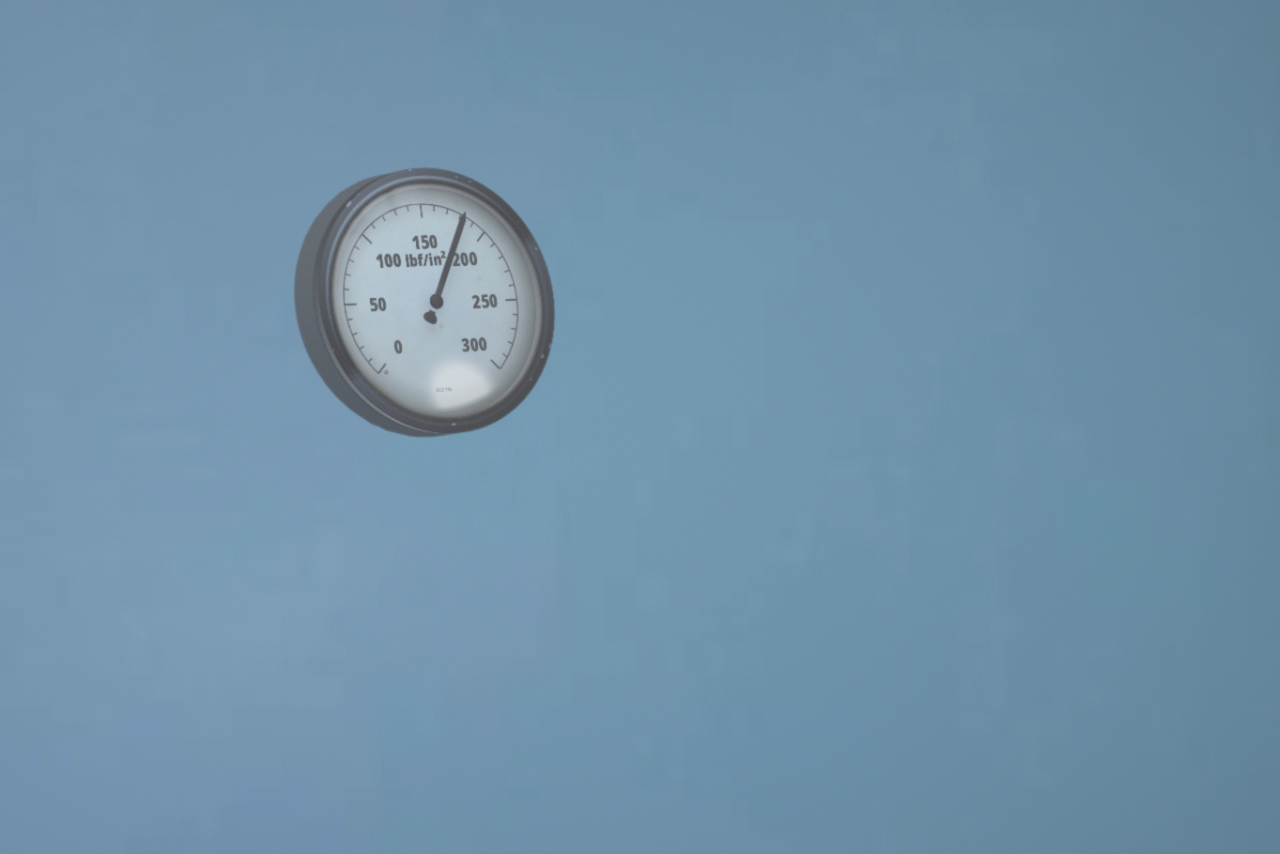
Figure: value=180 unit=psi
